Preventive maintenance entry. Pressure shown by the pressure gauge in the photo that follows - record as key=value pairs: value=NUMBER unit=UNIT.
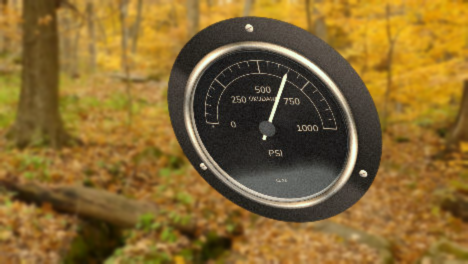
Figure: value=650 unit=psi
